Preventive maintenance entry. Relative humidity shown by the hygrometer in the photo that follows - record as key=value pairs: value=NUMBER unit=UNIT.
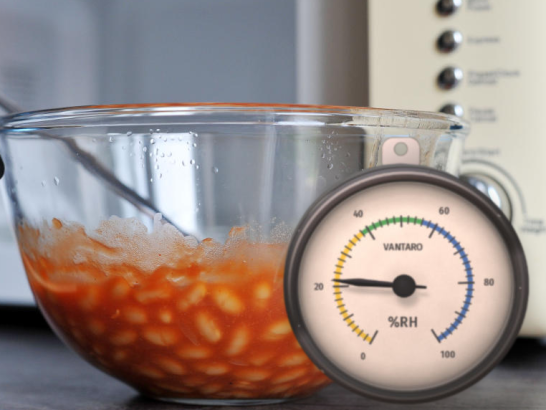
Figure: value=22 unit=%
